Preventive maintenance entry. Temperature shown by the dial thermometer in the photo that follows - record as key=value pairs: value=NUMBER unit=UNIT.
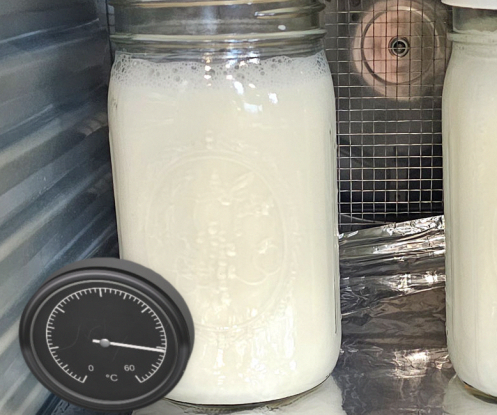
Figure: value=50 unit=°C
